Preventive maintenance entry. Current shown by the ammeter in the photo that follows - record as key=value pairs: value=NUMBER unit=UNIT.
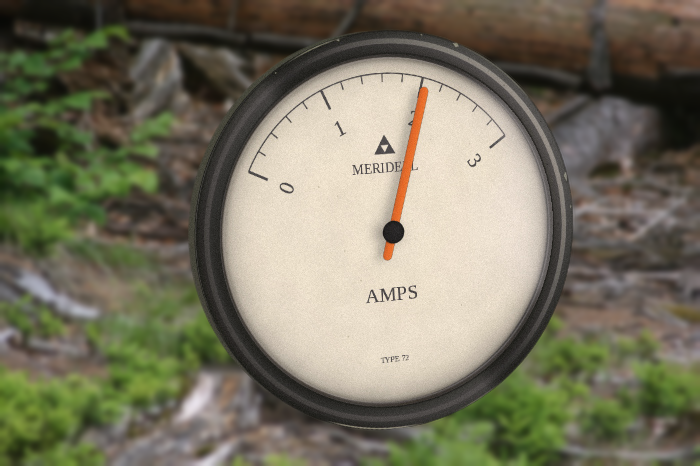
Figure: value=2 unit=A
